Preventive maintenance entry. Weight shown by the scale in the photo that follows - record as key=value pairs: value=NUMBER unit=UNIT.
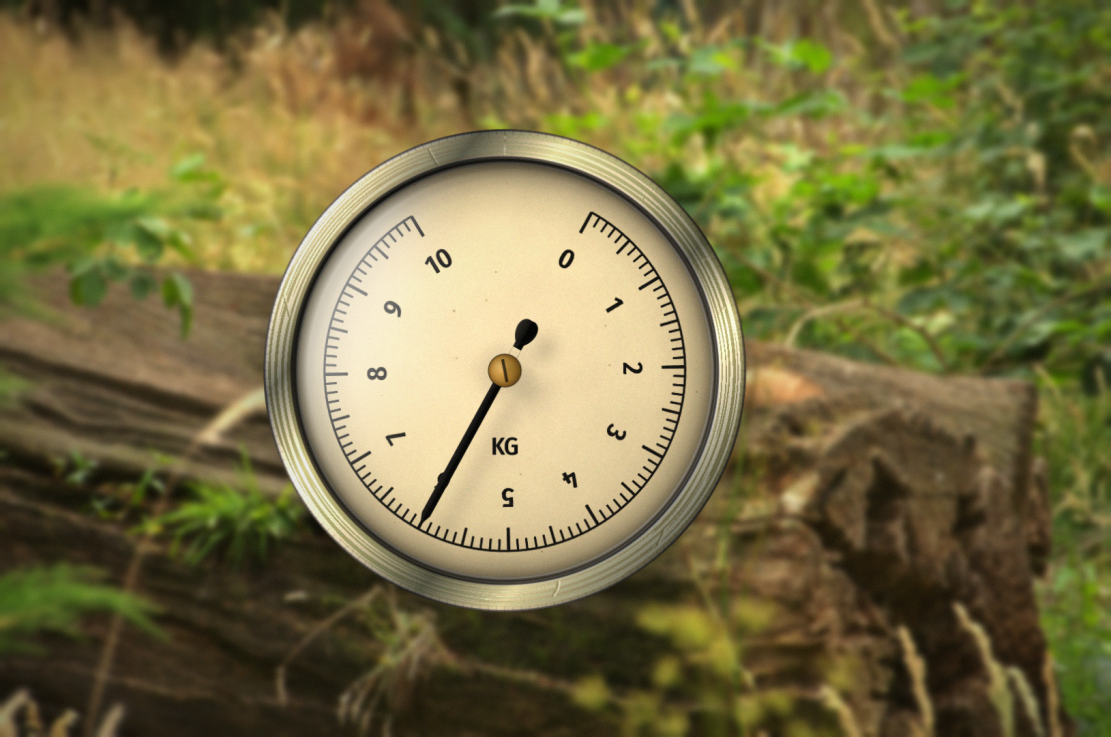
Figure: value=6 unit=kg
